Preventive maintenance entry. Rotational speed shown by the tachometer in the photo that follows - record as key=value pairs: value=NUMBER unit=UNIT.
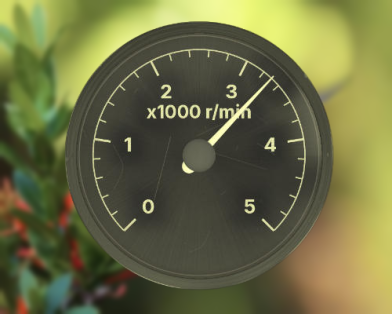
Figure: value=3300 unit=rpm
